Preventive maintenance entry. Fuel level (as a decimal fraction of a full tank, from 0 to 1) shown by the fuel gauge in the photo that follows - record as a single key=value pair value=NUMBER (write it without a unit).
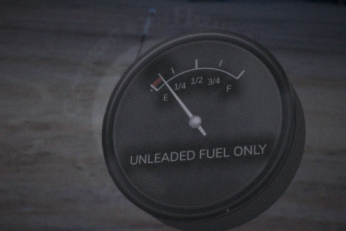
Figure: value=0.125
